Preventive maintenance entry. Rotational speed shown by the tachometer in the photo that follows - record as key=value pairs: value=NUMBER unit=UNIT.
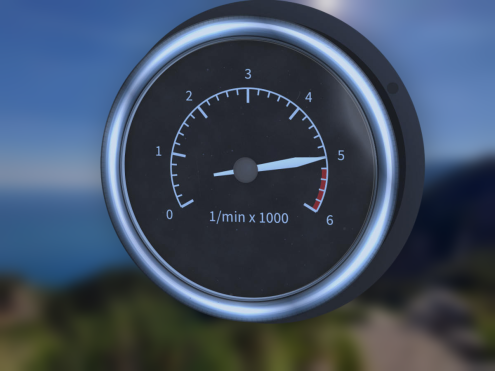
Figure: value=5000 unit=rpm
